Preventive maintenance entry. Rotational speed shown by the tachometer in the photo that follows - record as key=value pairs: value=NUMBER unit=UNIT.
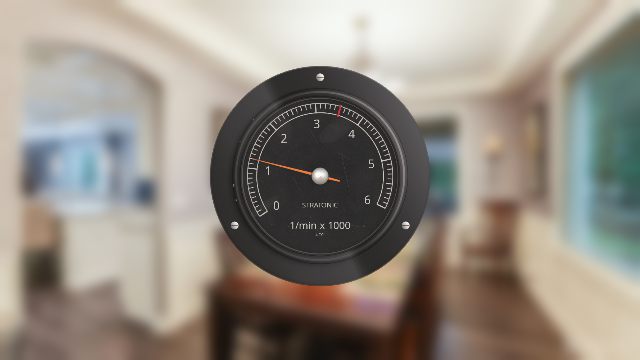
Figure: value=1200 unit=rpm
